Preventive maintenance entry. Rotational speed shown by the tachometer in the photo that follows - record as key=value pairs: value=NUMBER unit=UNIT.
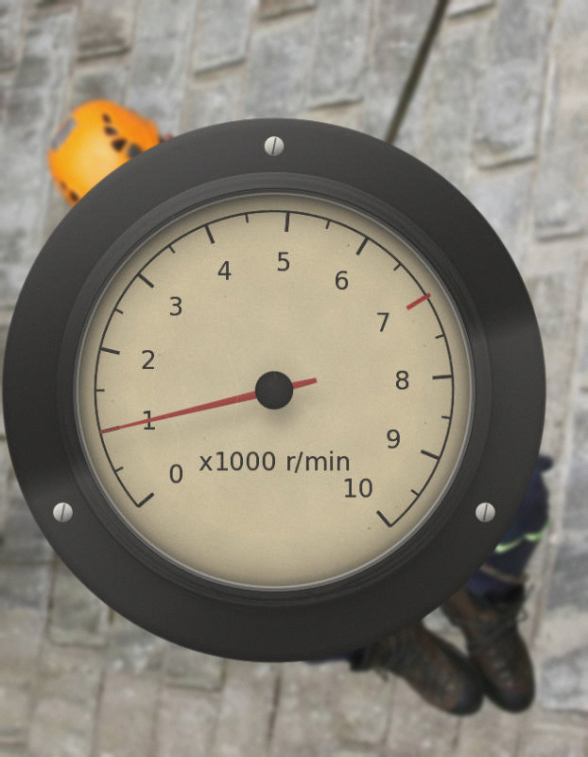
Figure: value=1000 unit=rpm
